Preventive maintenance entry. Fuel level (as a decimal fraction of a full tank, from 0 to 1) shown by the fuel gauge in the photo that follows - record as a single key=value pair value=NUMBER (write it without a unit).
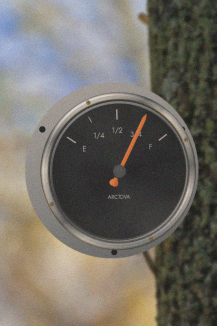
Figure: value=0.75
